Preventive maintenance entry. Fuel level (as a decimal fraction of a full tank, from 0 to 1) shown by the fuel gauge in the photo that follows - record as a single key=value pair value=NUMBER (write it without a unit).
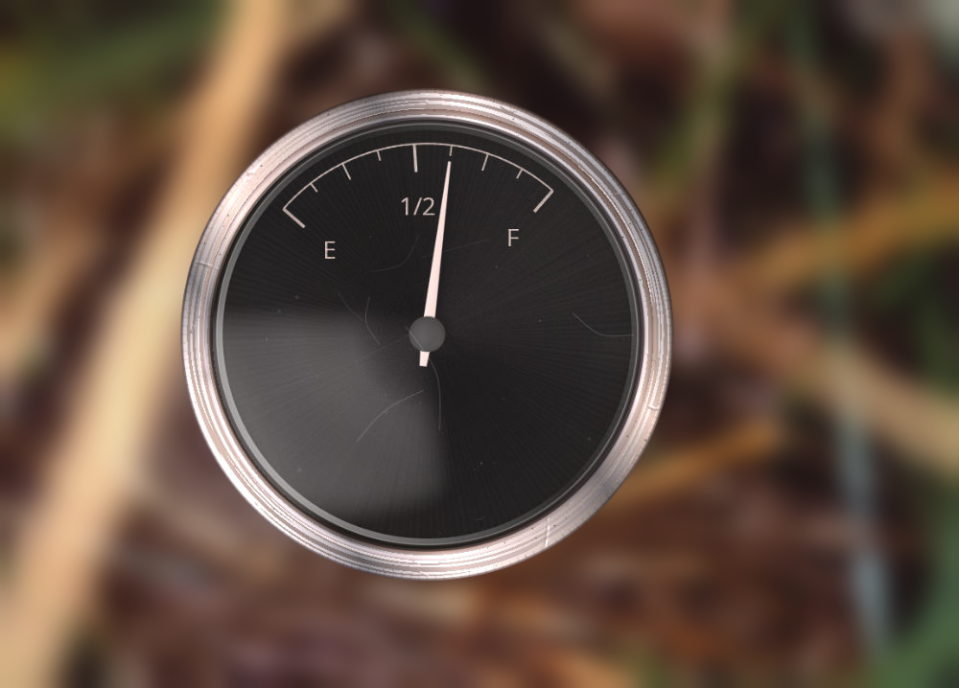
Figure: value=0.625
